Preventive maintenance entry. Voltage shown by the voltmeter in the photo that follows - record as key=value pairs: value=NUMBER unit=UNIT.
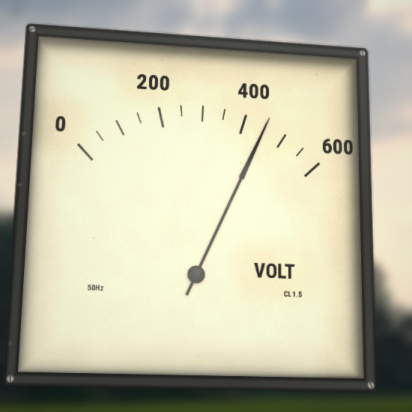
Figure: value=450 unit=V
